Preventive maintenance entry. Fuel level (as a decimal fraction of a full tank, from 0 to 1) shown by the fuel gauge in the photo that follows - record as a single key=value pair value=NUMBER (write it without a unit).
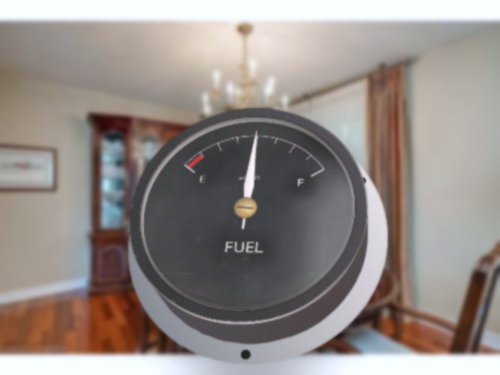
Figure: value=0.5
